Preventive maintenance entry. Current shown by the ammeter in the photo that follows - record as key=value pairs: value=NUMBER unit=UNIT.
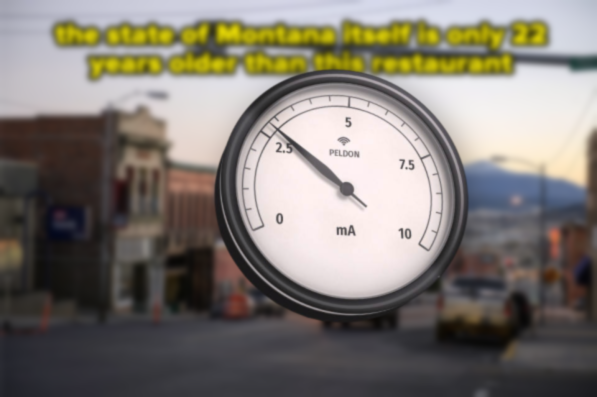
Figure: value=2.75 unit=mA
